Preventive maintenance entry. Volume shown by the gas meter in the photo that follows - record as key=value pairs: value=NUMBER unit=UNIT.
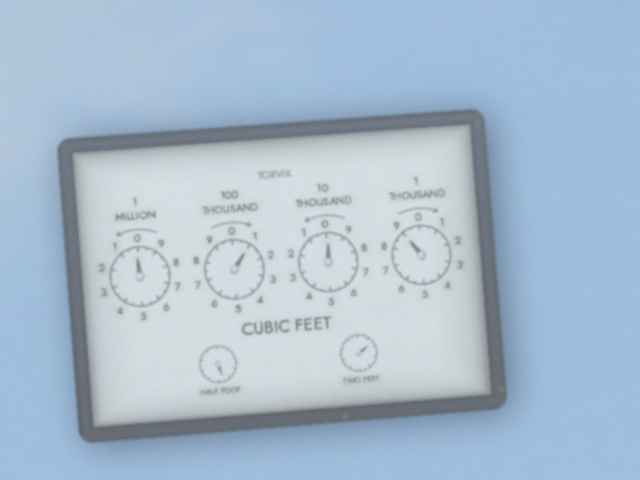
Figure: value=9900 unit=ft³
